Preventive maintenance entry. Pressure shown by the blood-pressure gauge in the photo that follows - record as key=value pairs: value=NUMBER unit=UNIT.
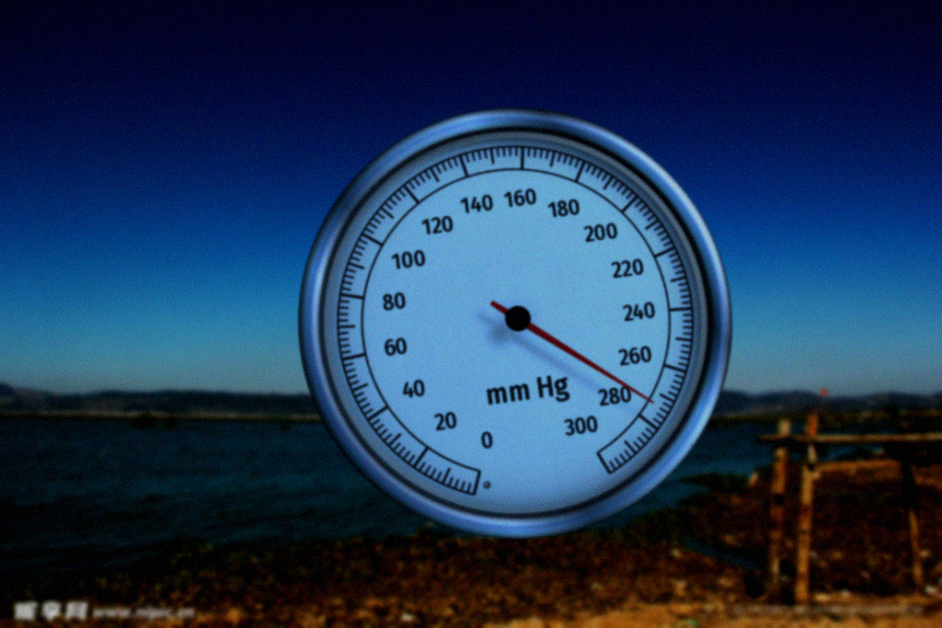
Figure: value=274 unit=mmHg
